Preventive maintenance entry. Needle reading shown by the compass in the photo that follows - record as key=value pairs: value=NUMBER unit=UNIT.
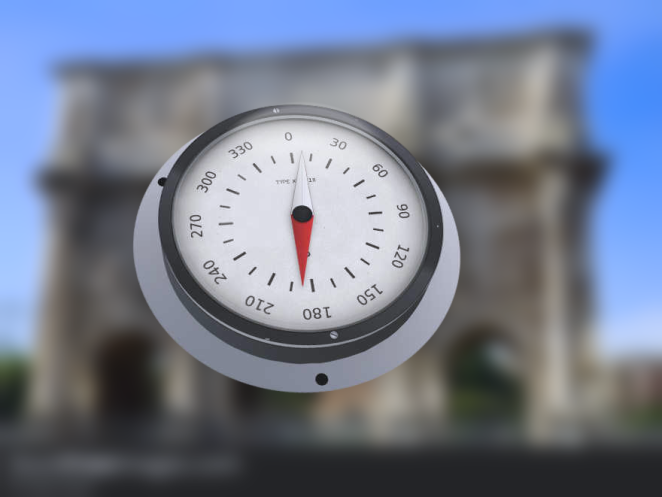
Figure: value=187.5 unit=°
